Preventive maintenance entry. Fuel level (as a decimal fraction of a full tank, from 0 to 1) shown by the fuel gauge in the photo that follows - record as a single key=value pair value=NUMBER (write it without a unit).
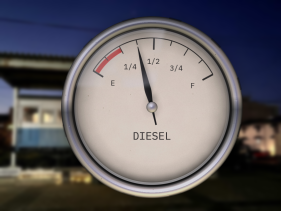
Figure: value=0.375
